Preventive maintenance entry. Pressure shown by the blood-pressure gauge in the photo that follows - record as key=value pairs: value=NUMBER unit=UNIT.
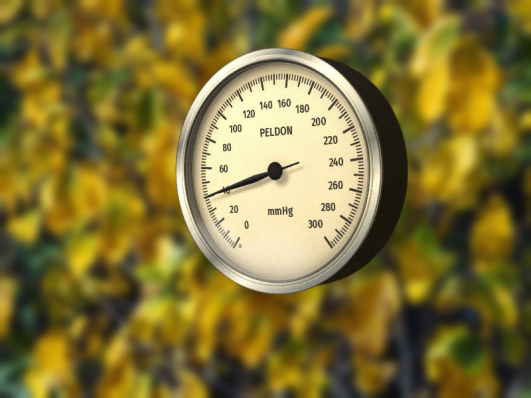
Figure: value=40 unit=mmHg
